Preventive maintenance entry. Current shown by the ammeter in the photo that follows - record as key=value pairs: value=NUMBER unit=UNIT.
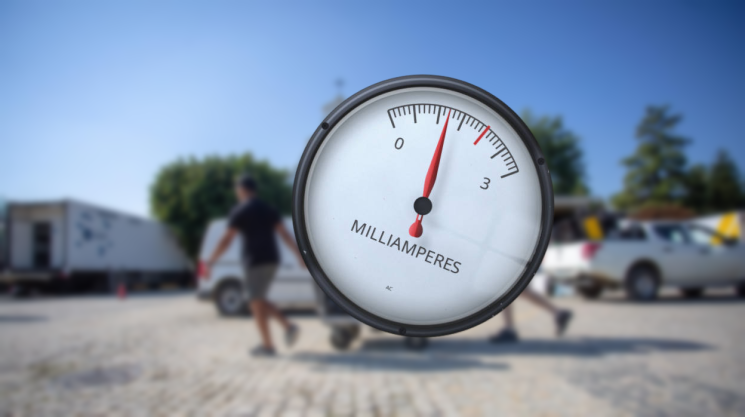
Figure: value=1.2 unit=mA
